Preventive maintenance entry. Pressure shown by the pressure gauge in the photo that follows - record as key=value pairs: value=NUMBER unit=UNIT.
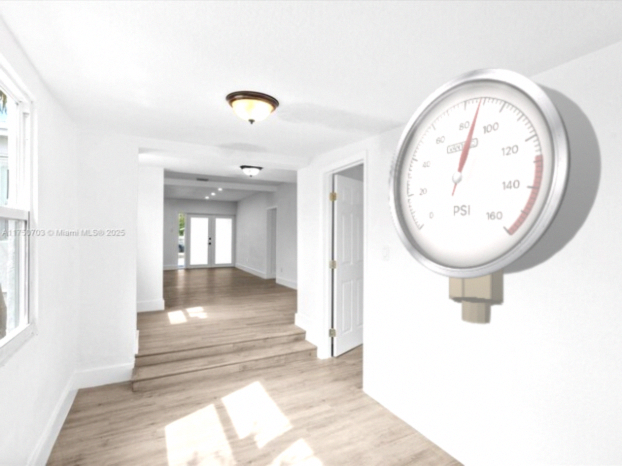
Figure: value=90 unit=psi
